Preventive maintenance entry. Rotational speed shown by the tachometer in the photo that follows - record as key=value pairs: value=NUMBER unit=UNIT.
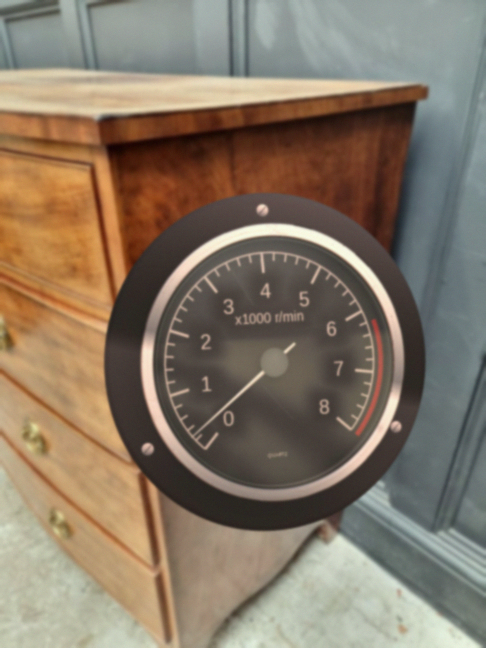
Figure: value=300 unit=rpm
